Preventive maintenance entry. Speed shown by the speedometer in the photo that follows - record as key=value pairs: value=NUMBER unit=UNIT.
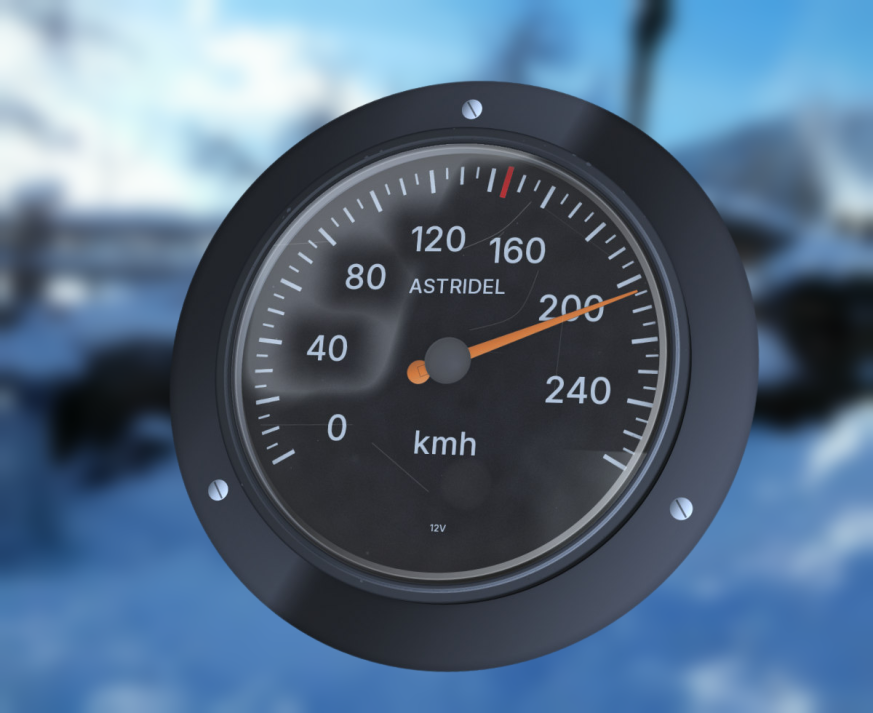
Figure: value=205 unit=km/h
